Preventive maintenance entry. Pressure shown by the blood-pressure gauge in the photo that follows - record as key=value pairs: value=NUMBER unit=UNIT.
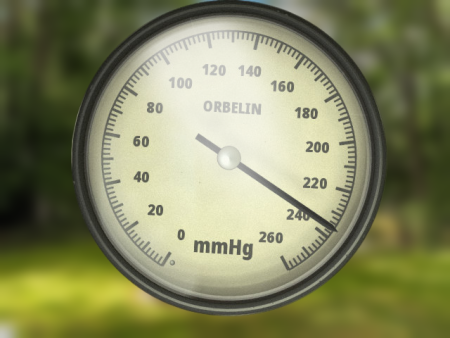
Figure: value=236 unit=mmHg
